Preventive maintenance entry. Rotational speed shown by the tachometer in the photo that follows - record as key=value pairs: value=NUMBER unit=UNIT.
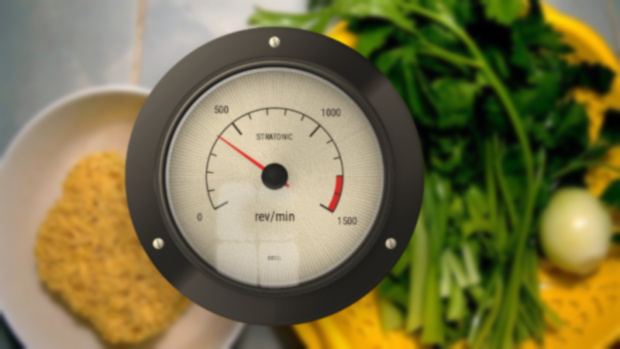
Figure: value=400 unit=rpm
